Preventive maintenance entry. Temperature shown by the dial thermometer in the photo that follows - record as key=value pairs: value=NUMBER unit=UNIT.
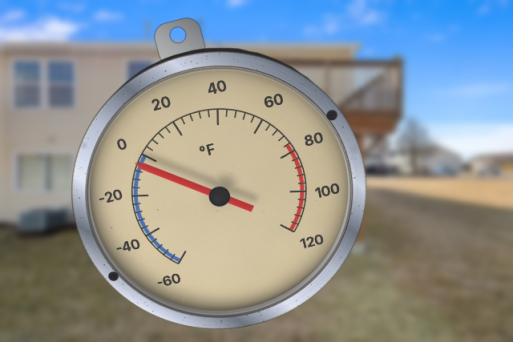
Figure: value=-4 unit=°F
